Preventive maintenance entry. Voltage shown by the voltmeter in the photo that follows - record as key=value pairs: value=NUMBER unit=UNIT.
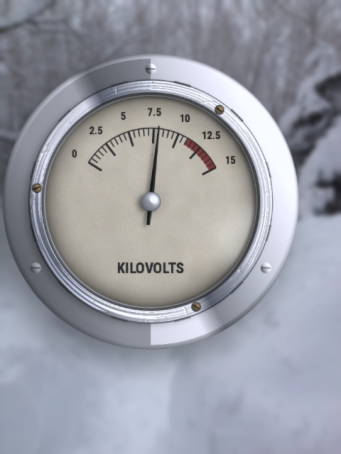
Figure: value=8 unit=kV
